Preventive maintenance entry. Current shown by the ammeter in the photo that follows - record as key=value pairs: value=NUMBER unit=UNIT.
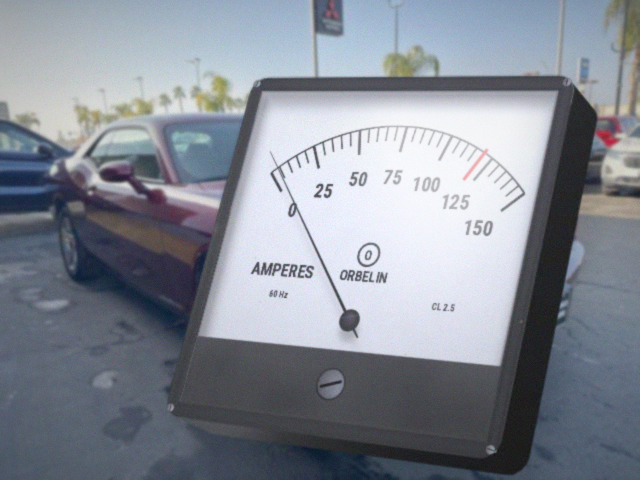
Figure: value=5 unit=A
